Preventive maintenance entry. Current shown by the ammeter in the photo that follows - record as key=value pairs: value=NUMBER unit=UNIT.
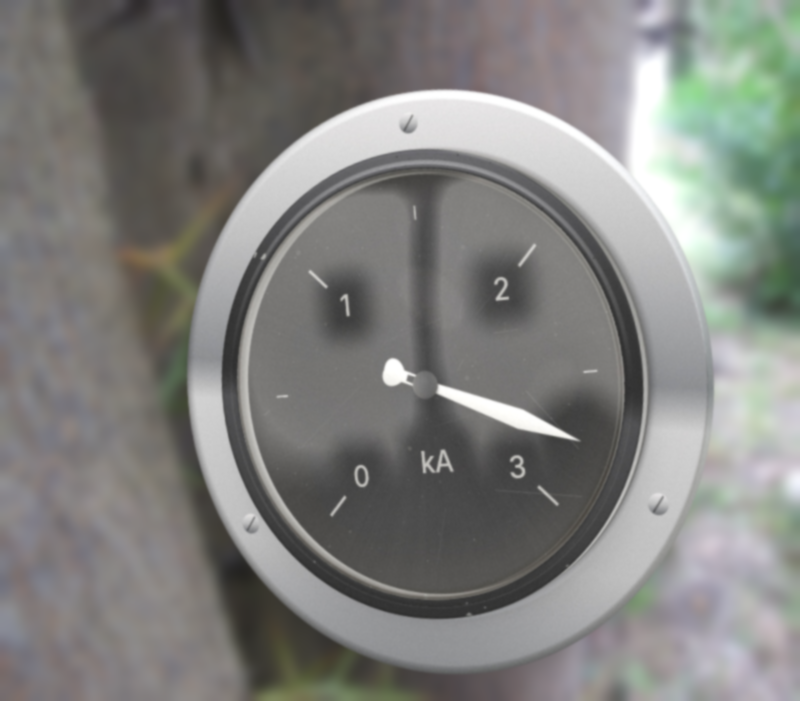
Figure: value=2.75 unit=kA
